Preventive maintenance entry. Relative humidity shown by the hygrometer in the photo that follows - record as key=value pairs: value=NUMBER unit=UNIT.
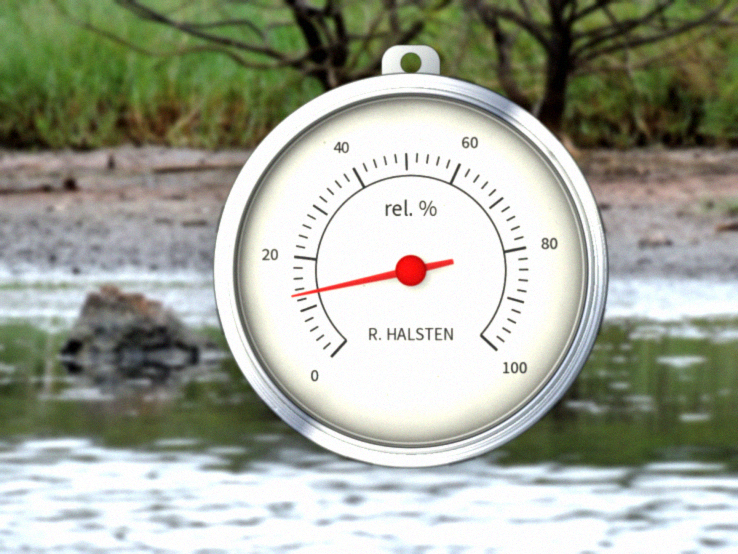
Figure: value=13 unit=%
